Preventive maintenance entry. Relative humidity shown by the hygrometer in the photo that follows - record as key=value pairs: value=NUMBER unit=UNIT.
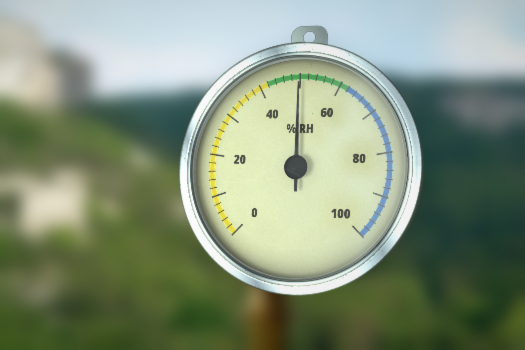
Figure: value=50 unit=%
